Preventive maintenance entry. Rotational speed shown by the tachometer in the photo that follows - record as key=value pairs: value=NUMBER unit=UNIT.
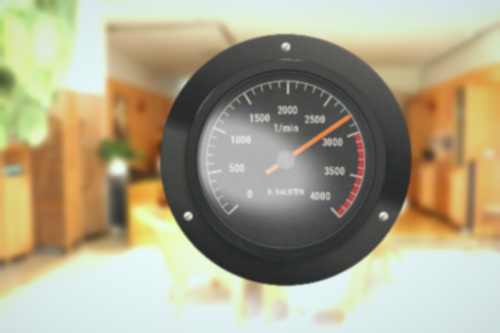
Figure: value=2800 unit=rpm
